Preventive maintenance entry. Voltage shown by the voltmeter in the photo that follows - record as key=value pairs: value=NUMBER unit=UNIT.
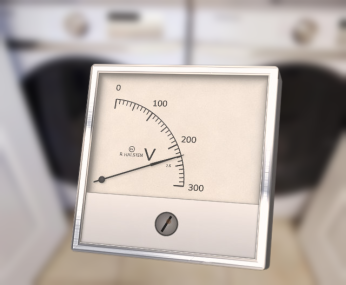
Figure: value=230 unit=V
